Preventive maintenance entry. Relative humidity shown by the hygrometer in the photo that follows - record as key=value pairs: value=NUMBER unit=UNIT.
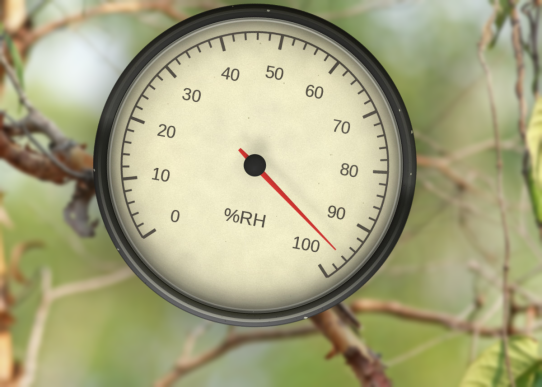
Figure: value=96 unit=%
